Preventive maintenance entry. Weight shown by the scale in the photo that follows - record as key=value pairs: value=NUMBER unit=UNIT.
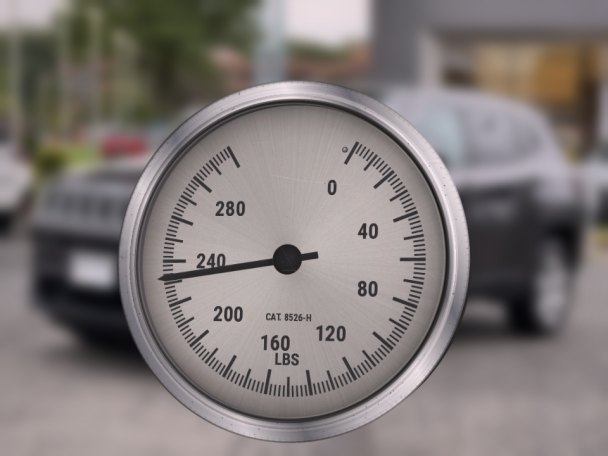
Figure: value=232 unit=lb
